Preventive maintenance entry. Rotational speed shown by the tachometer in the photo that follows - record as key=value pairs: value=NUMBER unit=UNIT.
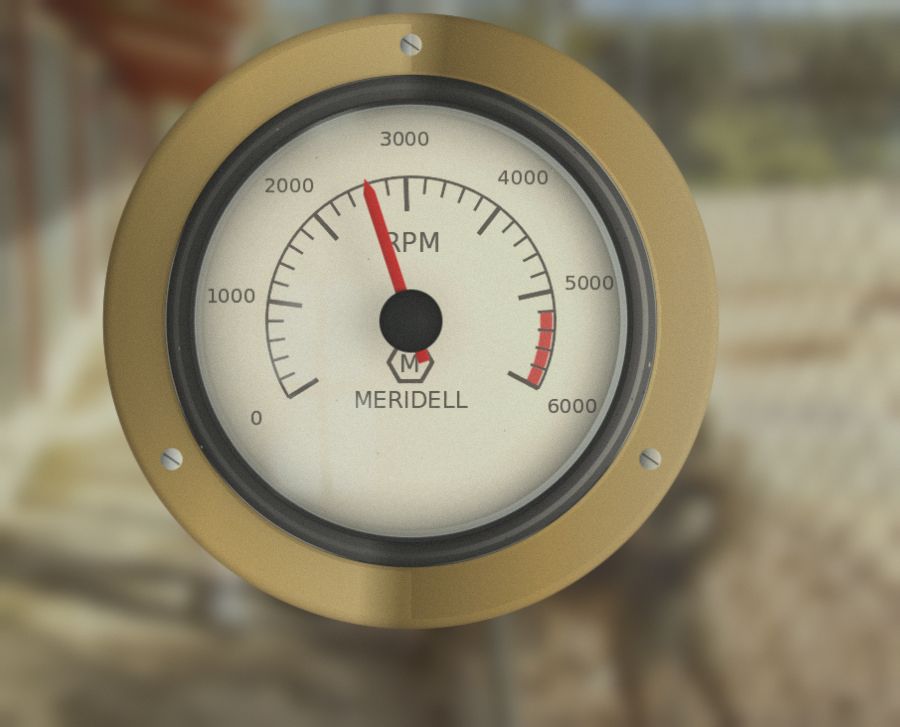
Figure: value=2600 unit=rpm
